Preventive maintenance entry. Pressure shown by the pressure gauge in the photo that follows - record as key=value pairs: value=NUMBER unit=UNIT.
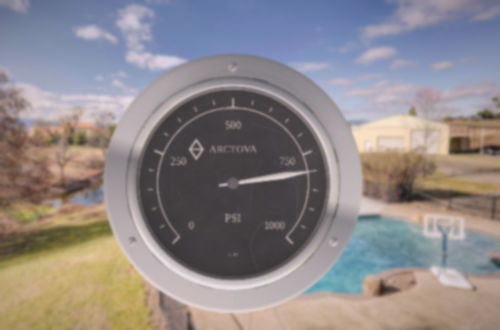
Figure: value=800 unit=psi
